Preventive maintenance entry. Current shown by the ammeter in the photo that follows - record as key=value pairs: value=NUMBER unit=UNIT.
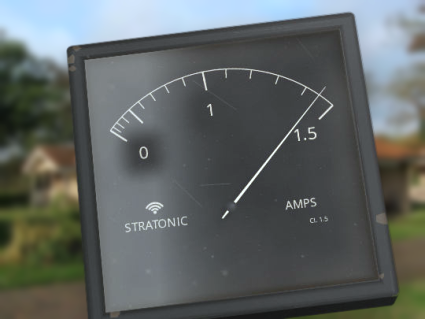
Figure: value=1.45 unit=A
